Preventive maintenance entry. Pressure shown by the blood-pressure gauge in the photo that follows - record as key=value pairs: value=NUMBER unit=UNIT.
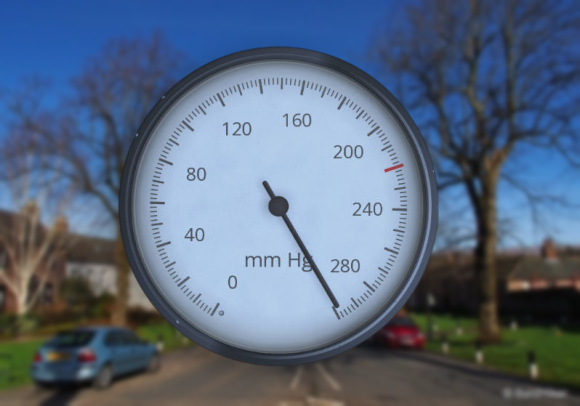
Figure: value=298 unit=mmHg
